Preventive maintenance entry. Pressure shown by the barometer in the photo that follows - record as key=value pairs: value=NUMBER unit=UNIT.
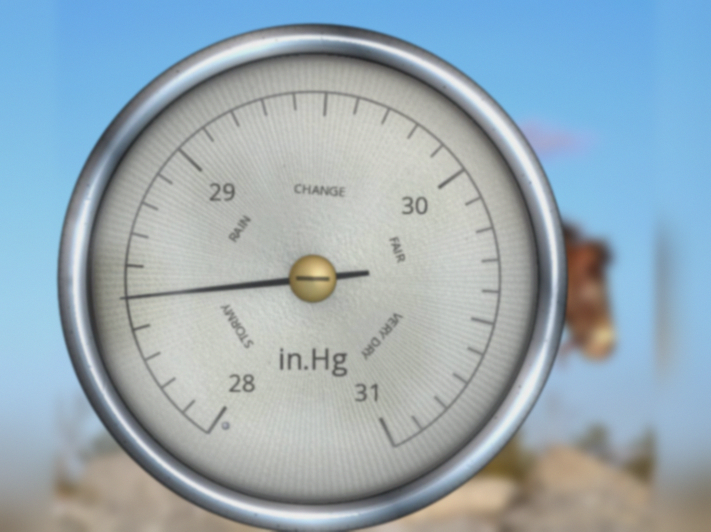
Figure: value=28.5 unit=inHg
